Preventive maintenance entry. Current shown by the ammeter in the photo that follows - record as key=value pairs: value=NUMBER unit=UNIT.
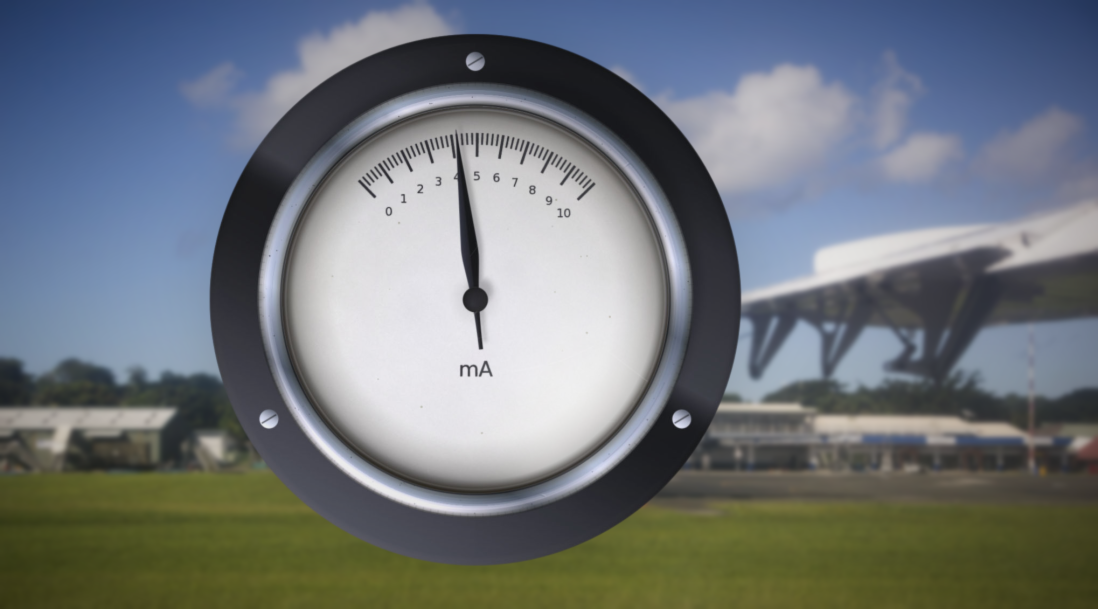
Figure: value=4.2 unit=mA
